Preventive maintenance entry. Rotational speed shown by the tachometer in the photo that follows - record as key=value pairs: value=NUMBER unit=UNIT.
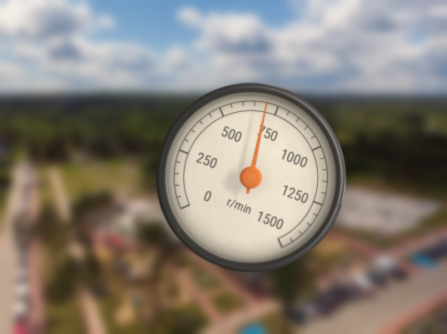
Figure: value=700 unit=rpm
